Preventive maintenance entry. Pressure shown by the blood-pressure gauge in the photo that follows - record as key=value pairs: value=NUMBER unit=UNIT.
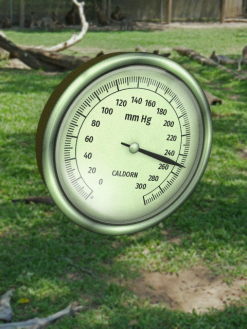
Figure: value=250 unit=mmHg
